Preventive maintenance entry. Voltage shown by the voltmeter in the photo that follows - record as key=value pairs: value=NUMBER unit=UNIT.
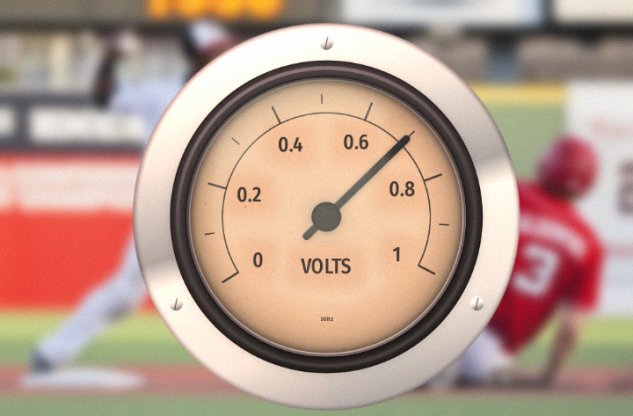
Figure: value=0.7 unit=V
